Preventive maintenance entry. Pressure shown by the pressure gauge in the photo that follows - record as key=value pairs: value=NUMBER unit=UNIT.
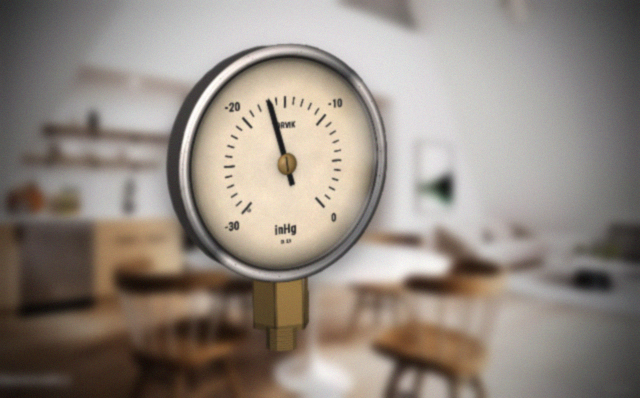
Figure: value=-17 unit=inHg
